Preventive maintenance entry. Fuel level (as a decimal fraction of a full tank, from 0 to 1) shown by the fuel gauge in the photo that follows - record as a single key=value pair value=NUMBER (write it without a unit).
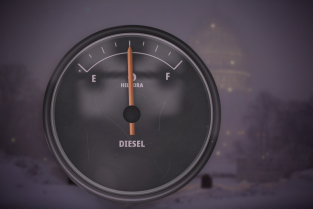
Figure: value=0.5
